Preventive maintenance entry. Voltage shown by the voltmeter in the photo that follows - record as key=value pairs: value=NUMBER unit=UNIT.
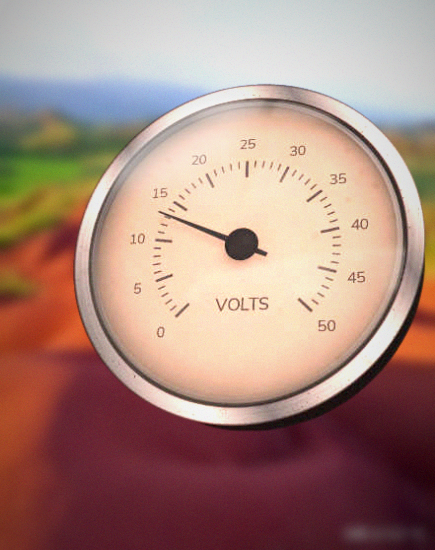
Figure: value=13 unit=V
